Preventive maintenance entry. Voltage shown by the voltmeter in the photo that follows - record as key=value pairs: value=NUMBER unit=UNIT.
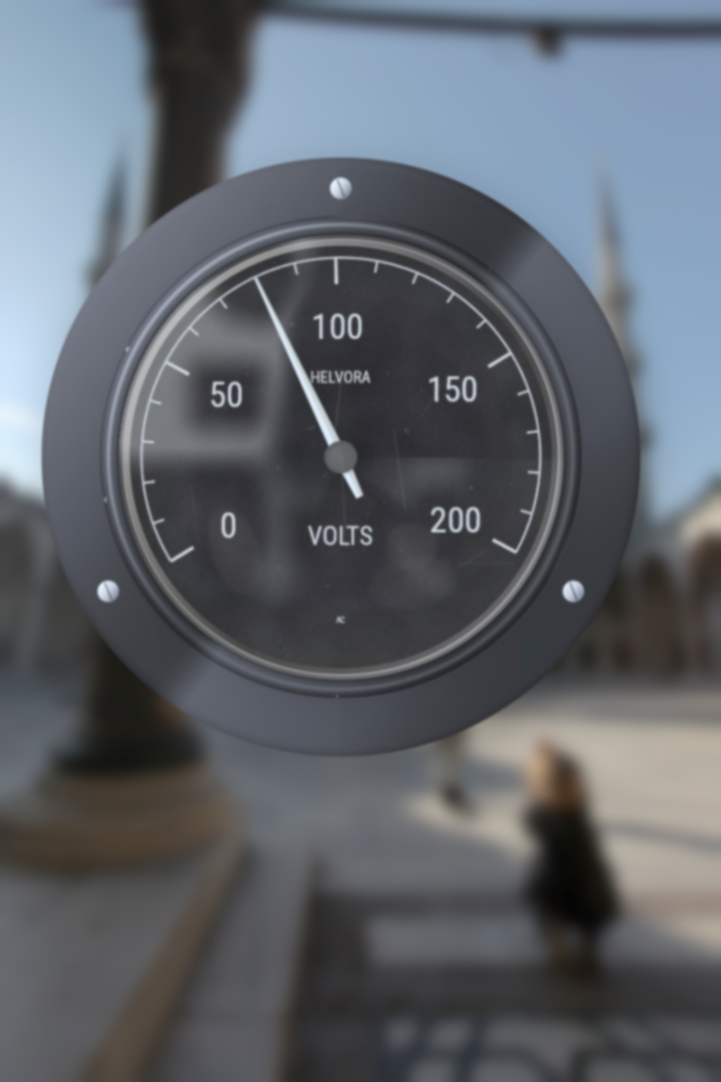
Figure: value=80 unit=V
